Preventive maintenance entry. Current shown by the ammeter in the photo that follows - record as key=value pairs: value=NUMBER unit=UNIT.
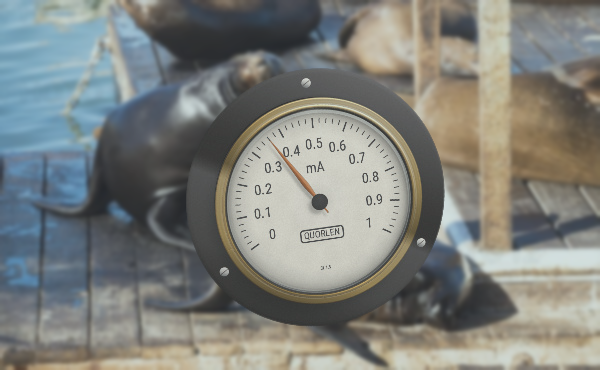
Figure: value=0.36 unit=mA
